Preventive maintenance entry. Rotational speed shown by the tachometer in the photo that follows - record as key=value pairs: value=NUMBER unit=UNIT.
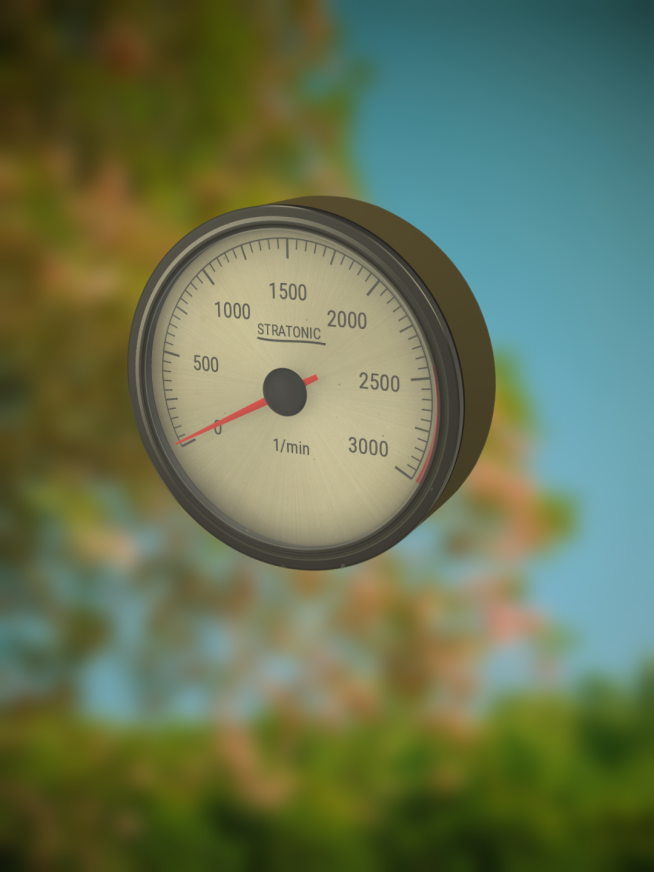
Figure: value=25 unit=rpm
